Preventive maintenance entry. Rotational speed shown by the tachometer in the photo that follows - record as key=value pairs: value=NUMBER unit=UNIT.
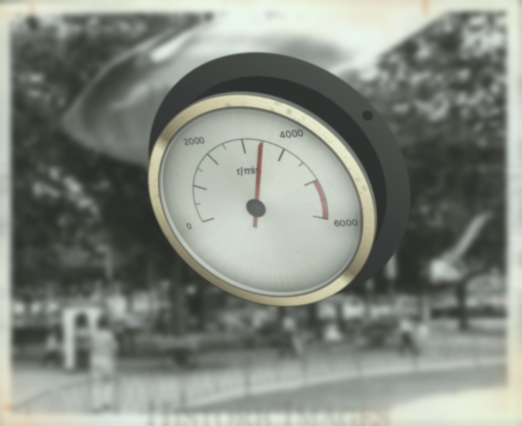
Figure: value=3500 unit=rpm
